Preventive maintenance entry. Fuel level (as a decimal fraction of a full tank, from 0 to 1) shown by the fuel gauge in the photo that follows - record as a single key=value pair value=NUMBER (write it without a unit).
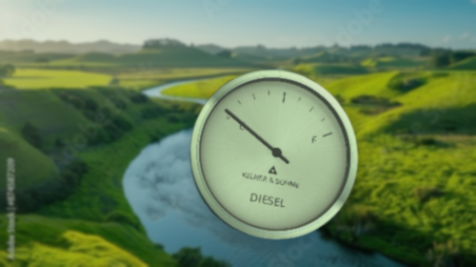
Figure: value=0
